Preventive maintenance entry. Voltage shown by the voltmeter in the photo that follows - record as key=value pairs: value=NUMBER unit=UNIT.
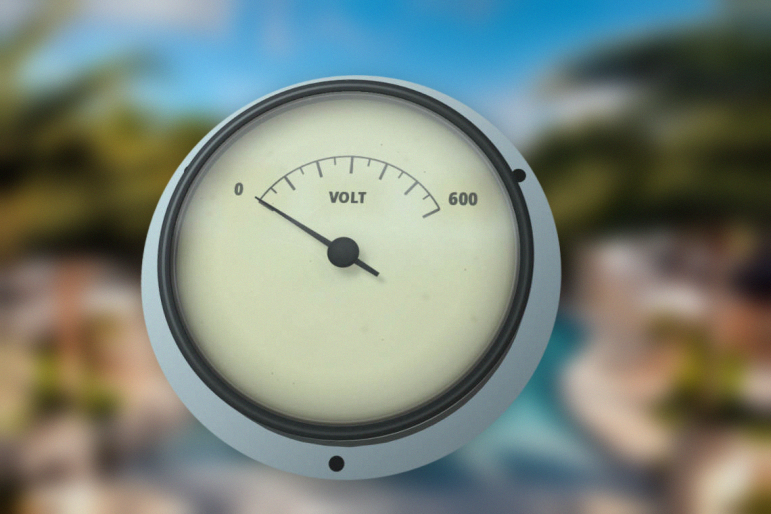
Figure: value=0 unit=V
